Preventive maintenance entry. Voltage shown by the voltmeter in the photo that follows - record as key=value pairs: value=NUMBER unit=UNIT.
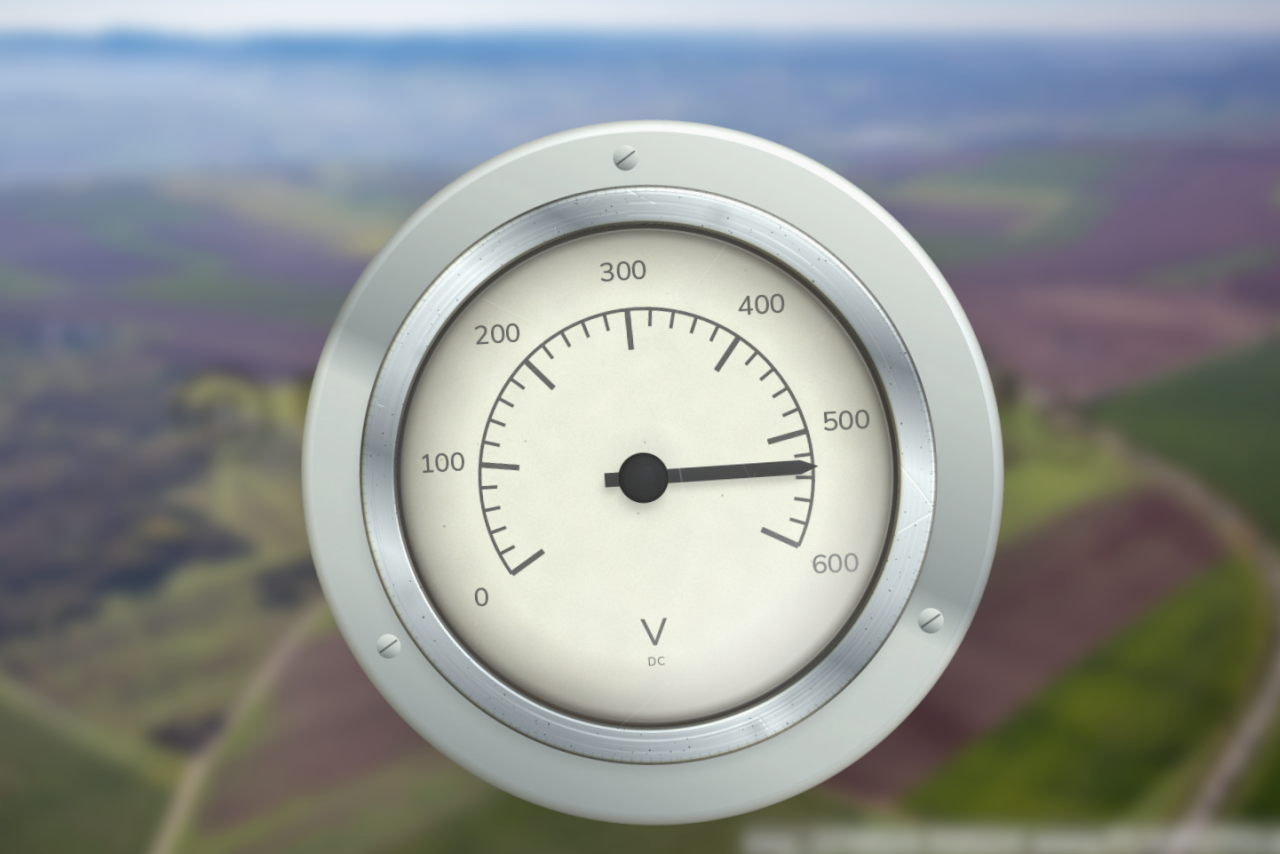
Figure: value=530 unit=V
